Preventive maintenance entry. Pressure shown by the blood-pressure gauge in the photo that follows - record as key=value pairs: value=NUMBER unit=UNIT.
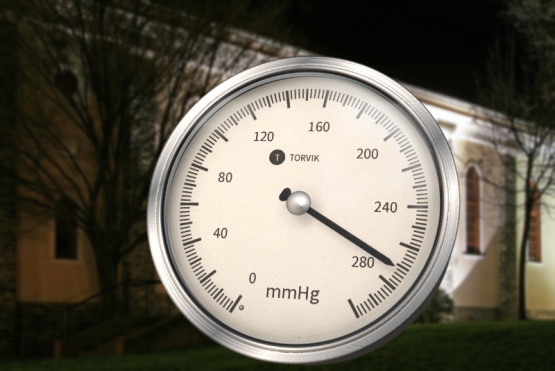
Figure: value=272 unit=mmHg
